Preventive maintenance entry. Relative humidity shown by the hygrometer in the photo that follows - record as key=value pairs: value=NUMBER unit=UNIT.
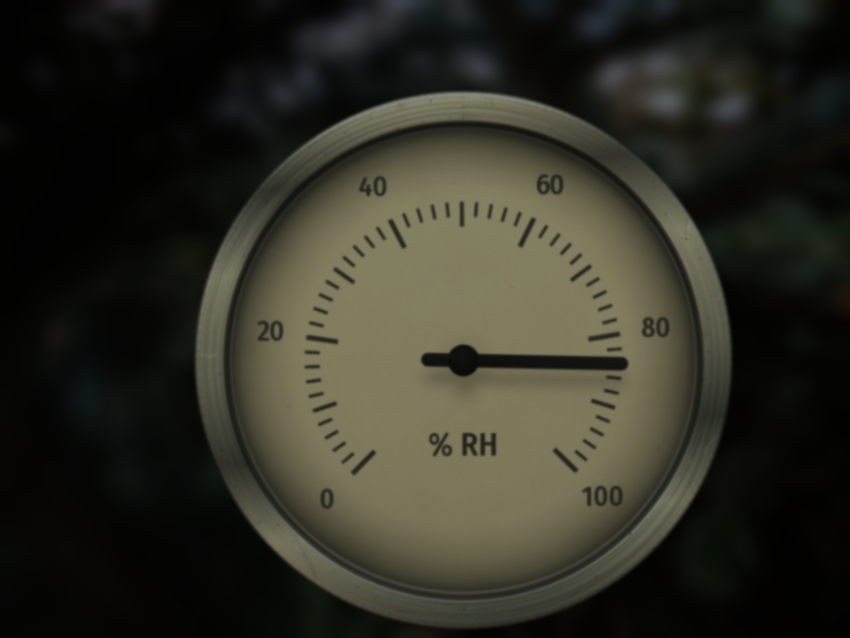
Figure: value=84 unit=%
